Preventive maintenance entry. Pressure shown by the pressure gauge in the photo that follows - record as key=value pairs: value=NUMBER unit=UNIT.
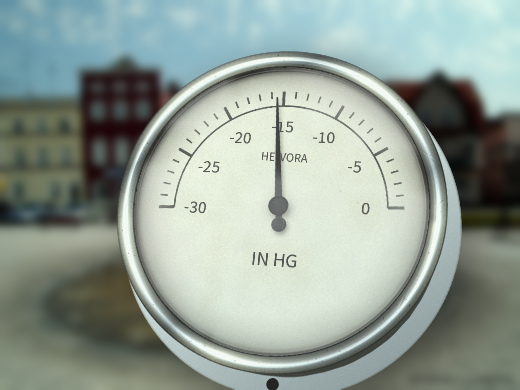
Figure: value=-15.5 unit=inHg
